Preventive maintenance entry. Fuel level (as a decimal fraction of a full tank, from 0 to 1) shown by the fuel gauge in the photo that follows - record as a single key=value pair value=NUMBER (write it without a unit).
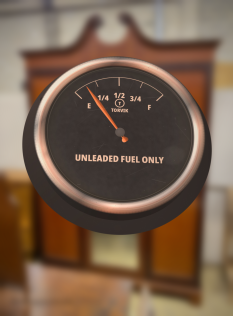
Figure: value=0.125
